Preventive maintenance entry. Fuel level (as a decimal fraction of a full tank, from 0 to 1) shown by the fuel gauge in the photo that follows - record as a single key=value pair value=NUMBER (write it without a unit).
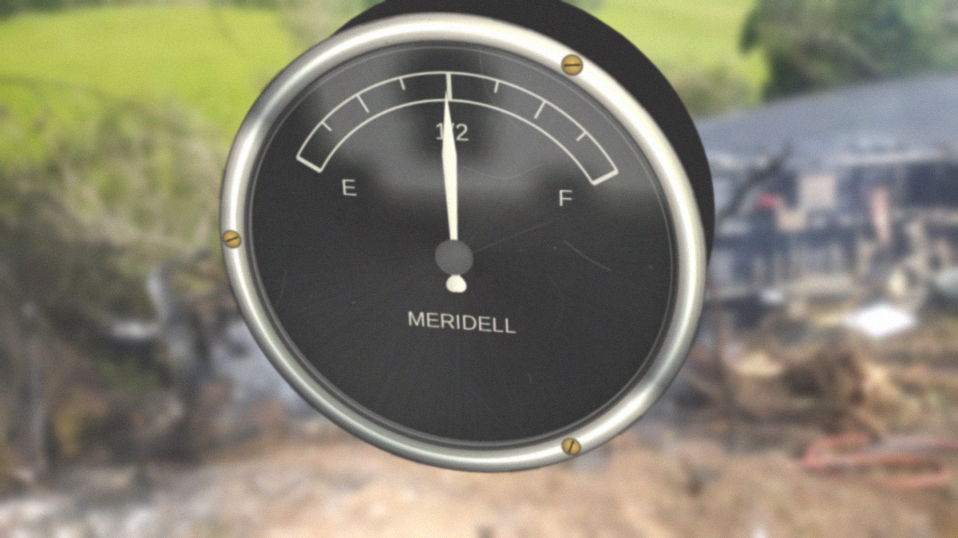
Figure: value=0.5
